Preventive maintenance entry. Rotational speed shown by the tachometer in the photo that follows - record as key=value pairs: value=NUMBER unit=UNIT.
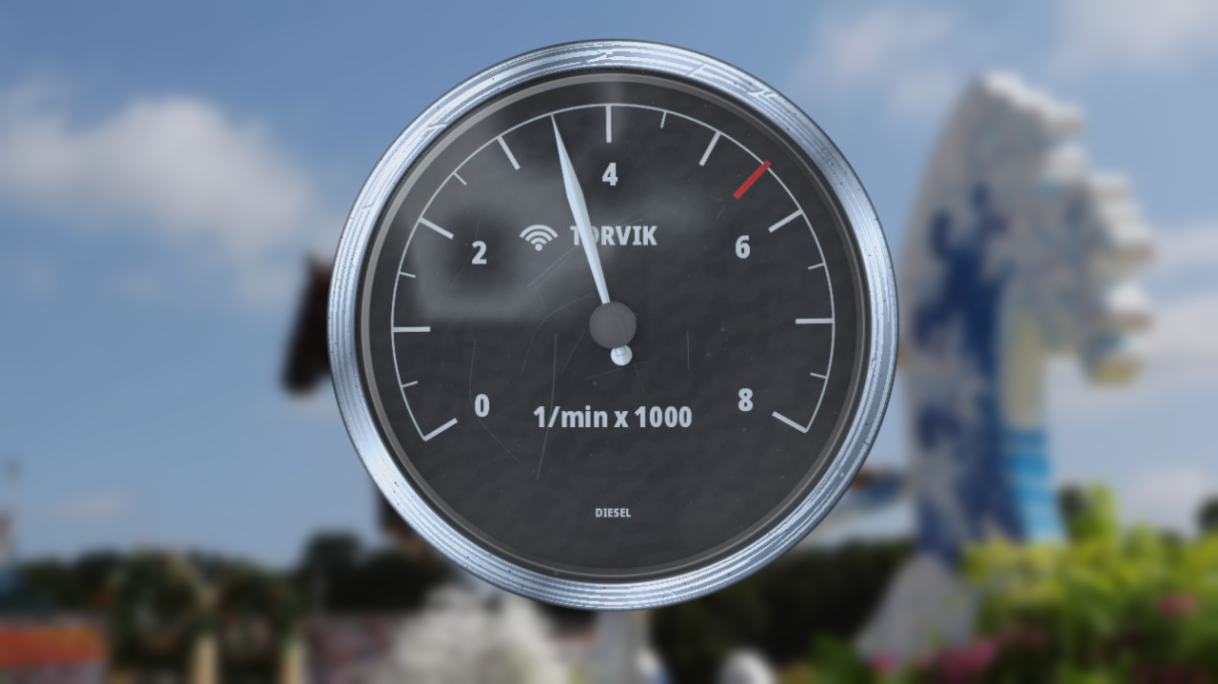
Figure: value=3500 unit=rpm
